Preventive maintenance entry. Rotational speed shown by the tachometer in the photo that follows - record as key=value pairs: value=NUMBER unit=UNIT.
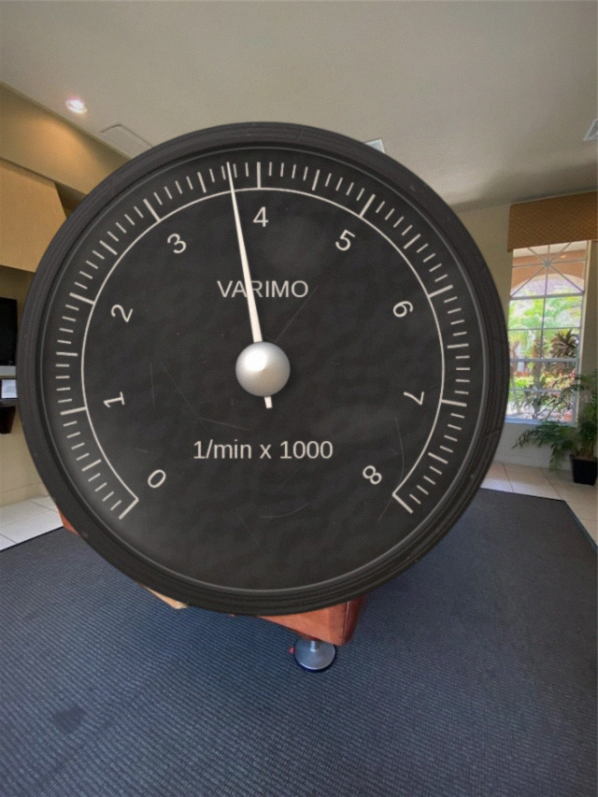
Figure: value=3750 unit=rpm
